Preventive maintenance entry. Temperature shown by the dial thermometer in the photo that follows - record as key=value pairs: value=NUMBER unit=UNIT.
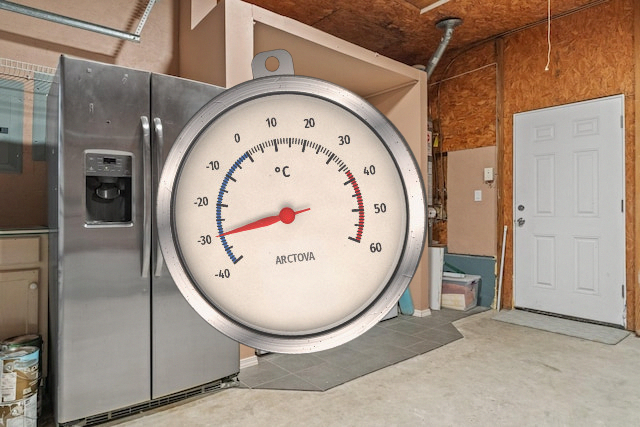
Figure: value=-30 unit=°C
